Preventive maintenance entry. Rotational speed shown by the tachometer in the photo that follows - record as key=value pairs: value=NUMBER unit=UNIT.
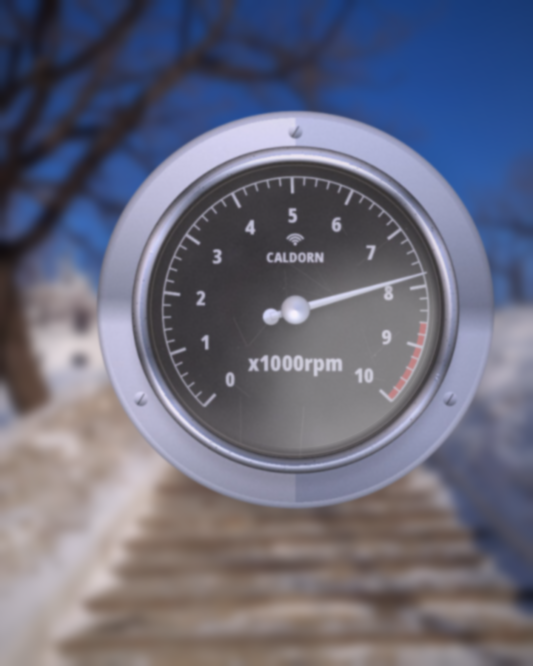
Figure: value=7800 unit=rpm
